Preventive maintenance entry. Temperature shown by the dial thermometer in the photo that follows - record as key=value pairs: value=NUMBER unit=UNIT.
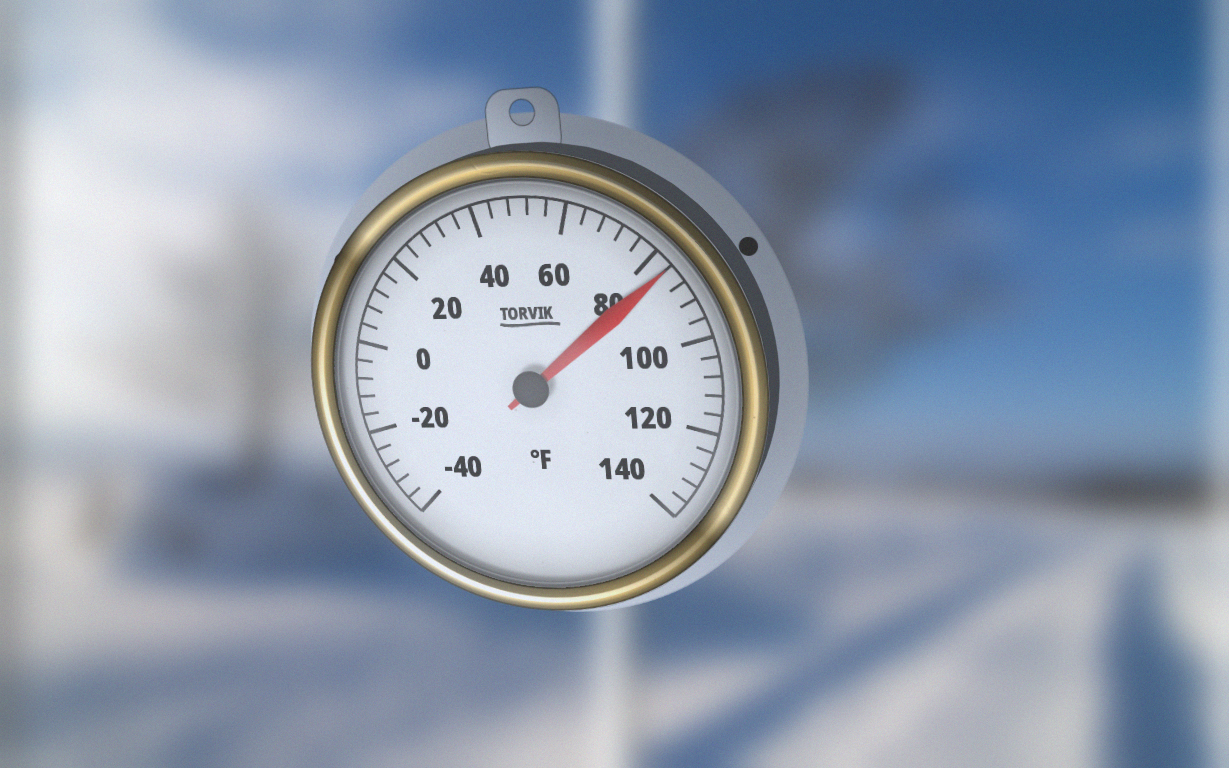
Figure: value=84 unit=°F
